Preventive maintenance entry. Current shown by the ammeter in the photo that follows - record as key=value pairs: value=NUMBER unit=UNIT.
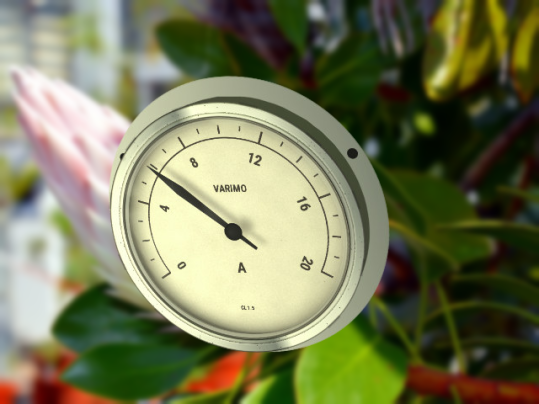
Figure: value=6 unit=A
